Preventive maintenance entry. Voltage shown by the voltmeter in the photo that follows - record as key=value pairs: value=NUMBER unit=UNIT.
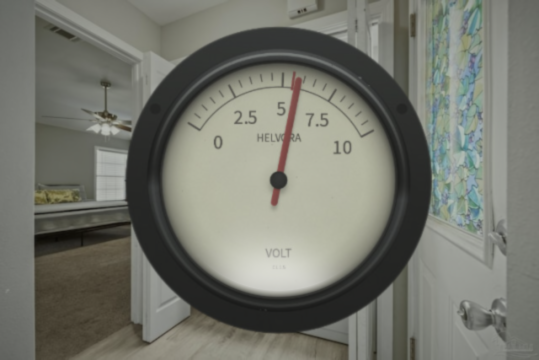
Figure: value=5.75 unit=V
